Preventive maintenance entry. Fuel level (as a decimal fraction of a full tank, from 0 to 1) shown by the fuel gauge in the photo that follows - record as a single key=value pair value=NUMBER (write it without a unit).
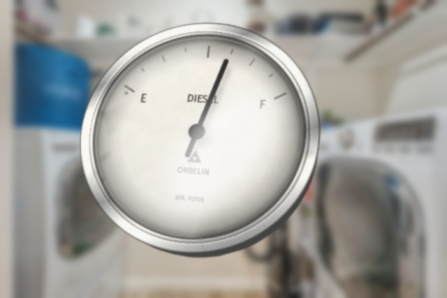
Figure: value=0.625
